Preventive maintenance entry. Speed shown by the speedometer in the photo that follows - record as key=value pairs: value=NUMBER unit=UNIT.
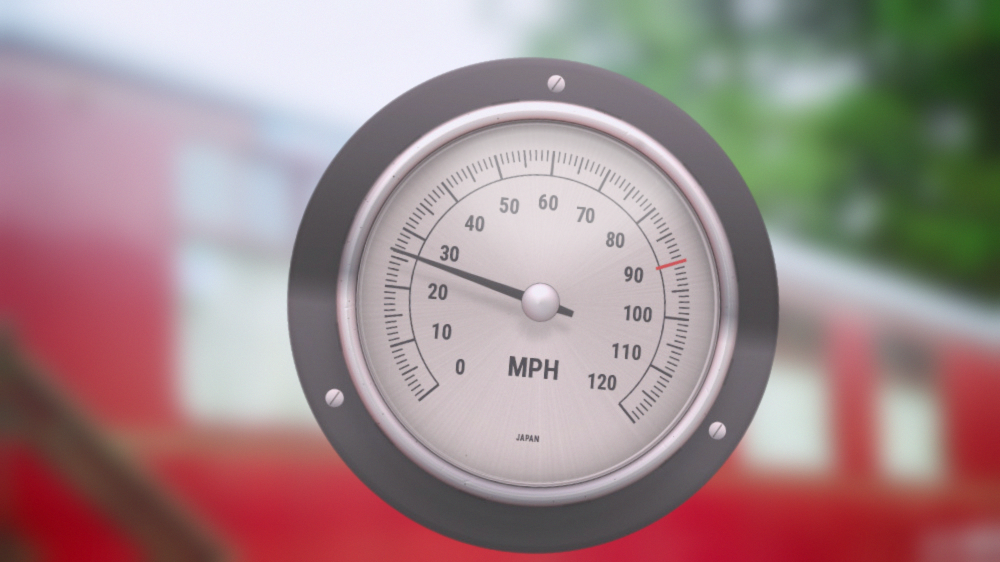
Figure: value=26 unit=mph
